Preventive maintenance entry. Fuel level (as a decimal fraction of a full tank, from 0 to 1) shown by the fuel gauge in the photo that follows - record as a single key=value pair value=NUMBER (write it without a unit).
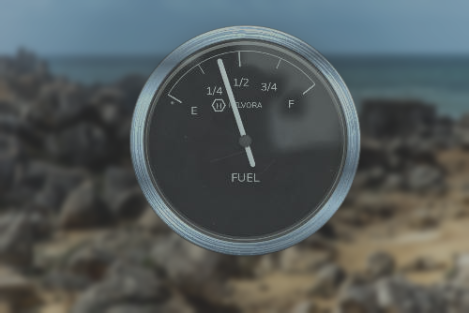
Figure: value=0.375
